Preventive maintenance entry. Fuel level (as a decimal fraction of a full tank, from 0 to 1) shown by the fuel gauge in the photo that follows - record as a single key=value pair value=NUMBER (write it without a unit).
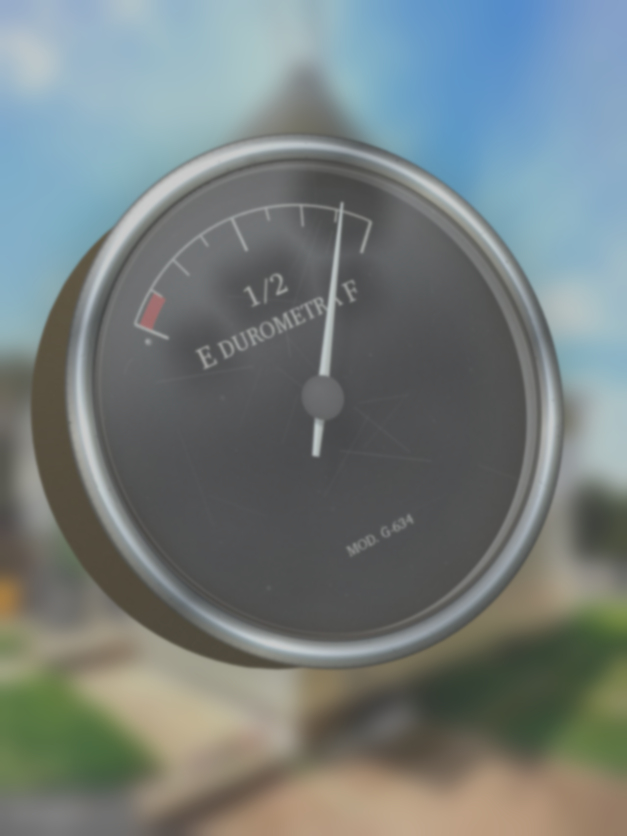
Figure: value=0.875
